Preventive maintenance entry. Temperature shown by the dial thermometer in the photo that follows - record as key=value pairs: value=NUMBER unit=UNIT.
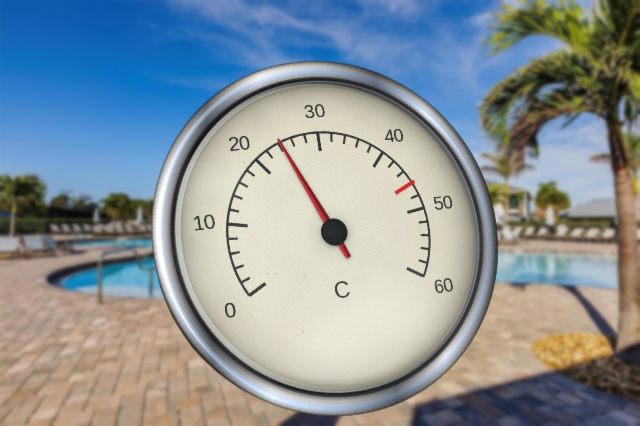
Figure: value=24 unit=°C
